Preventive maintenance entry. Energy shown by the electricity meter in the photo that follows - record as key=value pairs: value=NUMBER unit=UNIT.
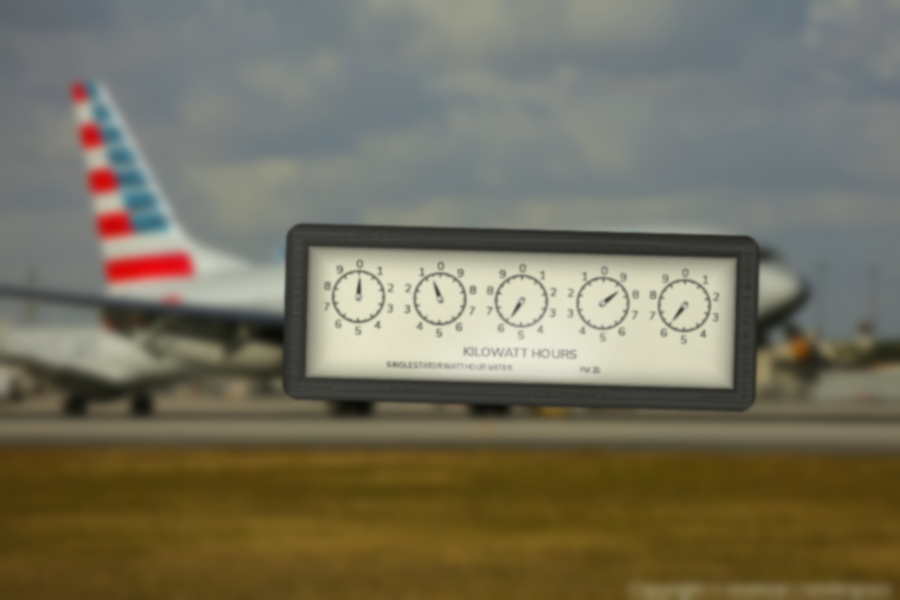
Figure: value=586 unit=kWh
